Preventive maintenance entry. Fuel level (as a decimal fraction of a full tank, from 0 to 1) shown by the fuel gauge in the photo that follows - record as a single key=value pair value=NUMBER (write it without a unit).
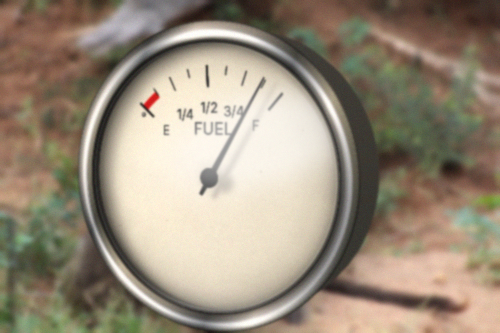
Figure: value=0.875
